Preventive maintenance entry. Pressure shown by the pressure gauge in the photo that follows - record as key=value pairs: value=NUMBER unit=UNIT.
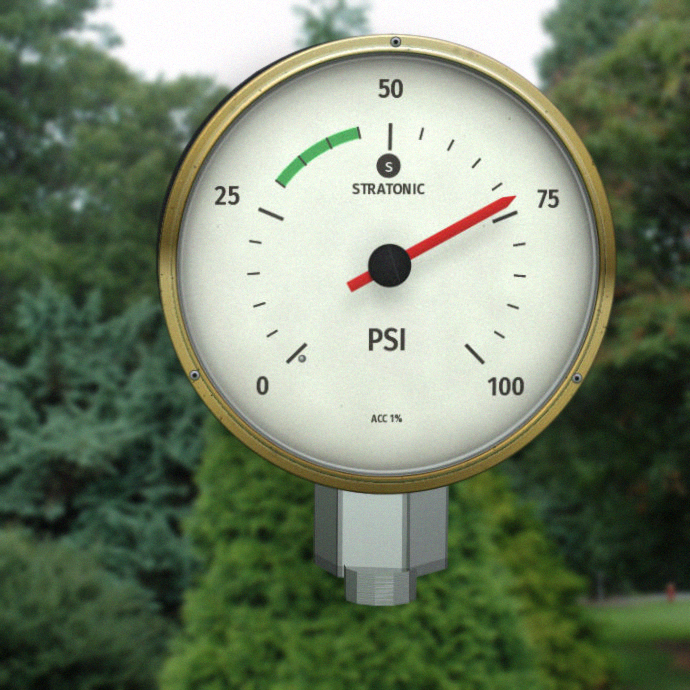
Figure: value=72.5 unit=psi
